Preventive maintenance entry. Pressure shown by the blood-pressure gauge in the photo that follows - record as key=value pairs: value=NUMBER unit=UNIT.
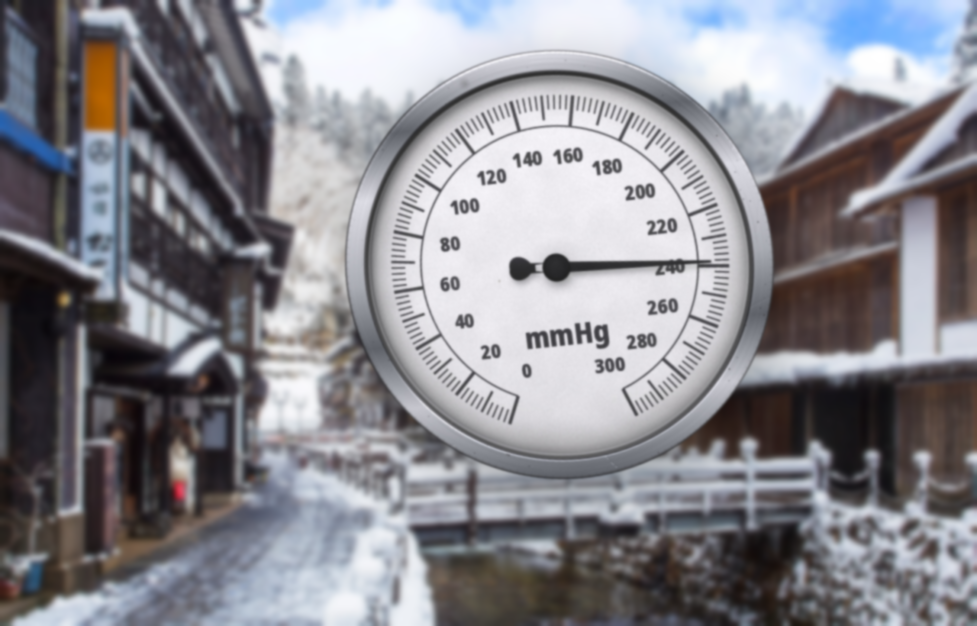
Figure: value=238 unit=mmHg
